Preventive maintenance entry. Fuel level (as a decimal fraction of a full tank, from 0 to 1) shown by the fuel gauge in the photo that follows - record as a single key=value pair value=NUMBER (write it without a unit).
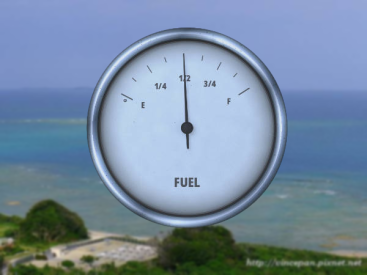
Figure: value=0.5
